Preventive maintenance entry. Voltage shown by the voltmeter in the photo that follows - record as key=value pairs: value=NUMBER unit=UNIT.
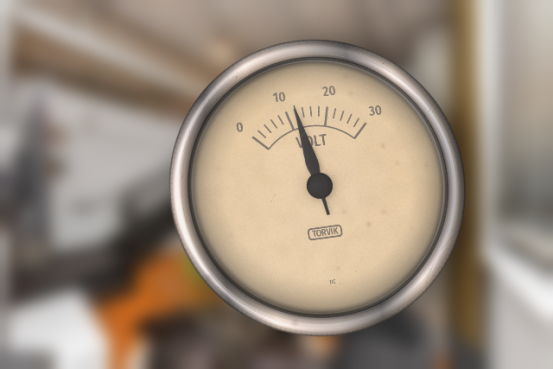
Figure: value=12 unit=V
